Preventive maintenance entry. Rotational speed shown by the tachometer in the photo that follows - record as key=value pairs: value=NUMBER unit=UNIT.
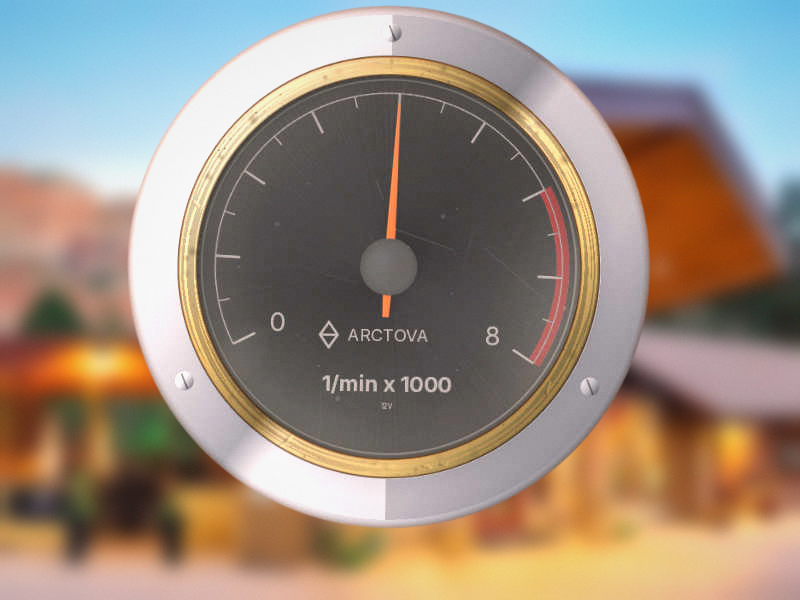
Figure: value=4000 unit=rpm
